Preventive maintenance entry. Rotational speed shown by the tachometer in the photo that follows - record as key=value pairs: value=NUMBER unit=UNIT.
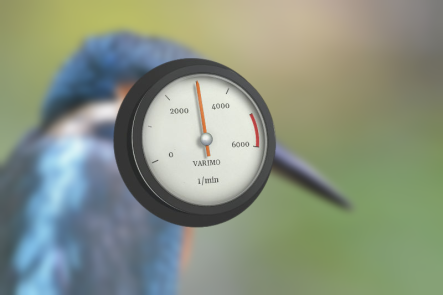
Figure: value=3000 unit=rpm
